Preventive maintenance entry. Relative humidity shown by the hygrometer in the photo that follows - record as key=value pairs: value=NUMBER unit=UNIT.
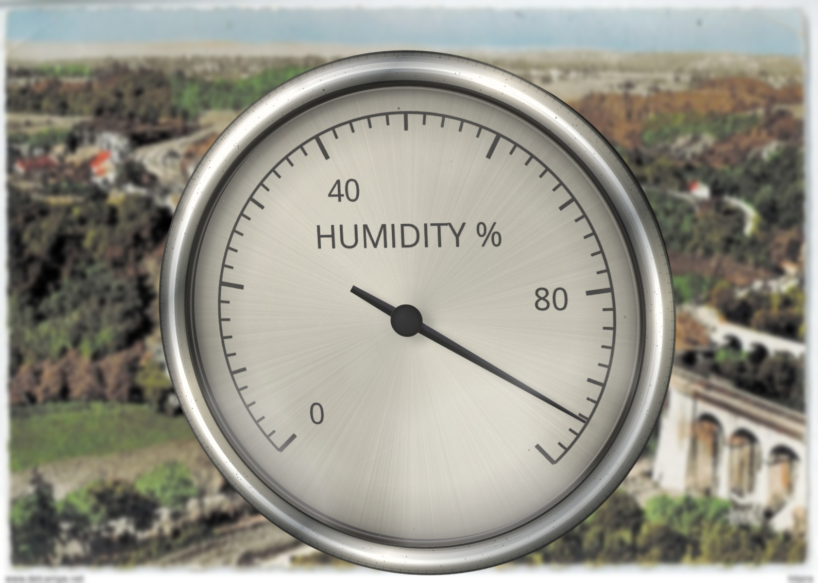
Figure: value=94 unit=%
